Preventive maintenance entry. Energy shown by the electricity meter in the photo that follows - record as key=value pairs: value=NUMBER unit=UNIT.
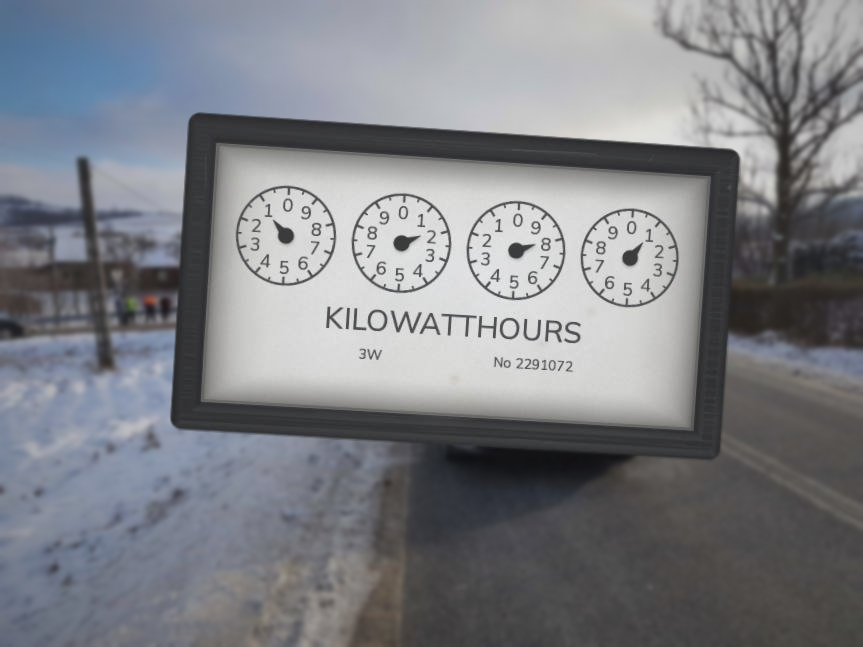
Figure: value=1181 unit=kWh
